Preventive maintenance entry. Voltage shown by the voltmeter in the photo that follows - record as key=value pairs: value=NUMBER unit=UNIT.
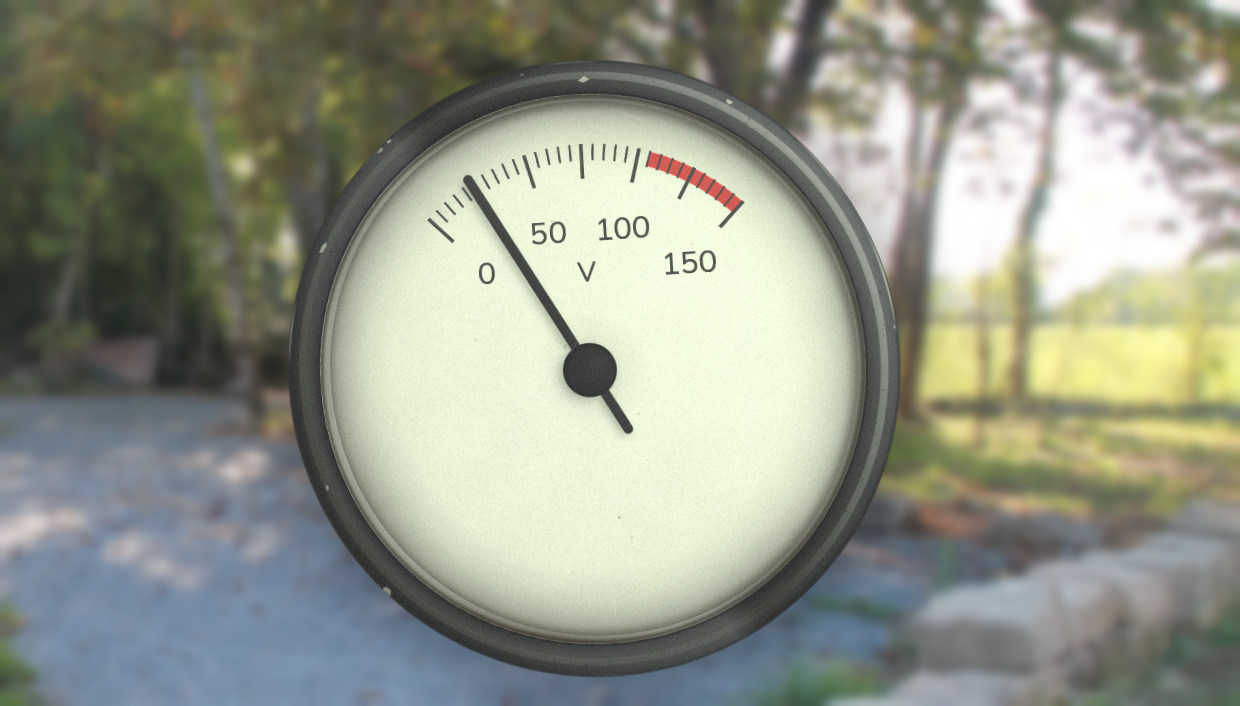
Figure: value=25 unit=V
